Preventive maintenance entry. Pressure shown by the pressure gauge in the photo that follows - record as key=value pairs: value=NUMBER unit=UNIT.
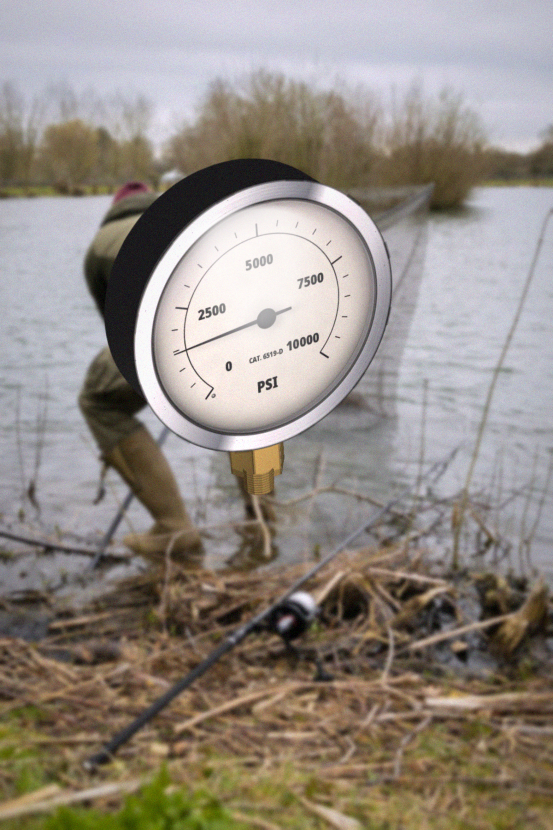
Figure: value=1500 unit=psi
